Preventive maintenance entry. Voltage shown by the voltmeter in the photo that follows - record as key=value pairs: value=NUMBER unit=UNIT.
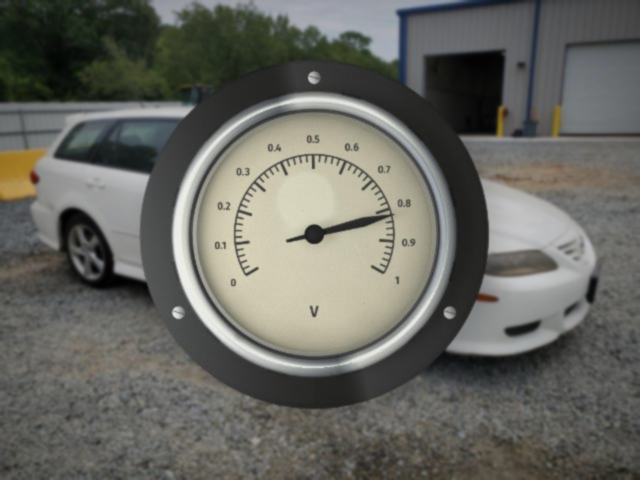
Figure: value=0.82 unit=V
